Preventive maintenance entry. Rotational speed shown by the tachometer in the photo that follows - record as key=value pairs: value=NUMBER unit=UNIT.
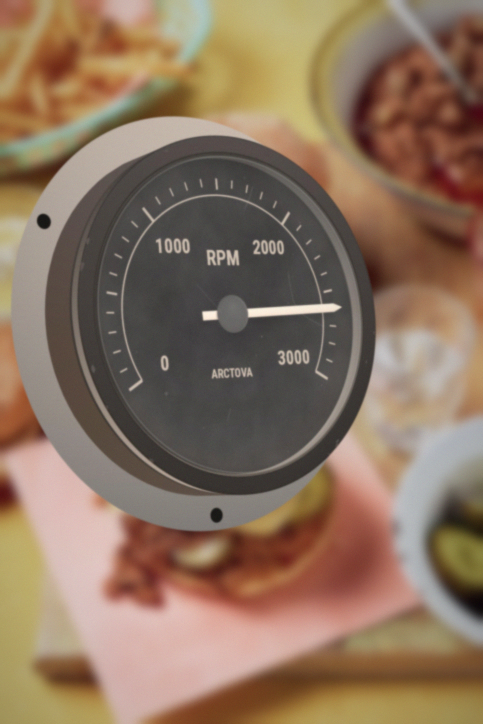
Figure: value=2600 unit=rpm
